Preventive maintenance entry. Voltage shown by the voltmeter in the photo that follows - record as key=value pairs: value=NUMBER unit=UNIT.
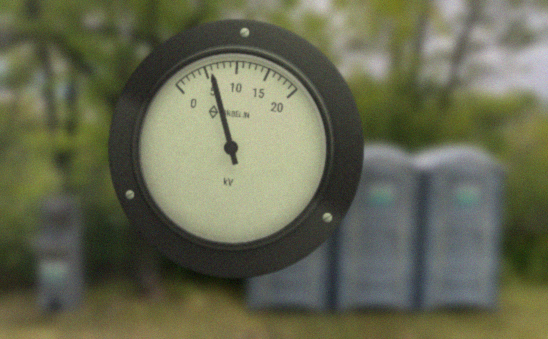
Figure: value=6 unit=kV
